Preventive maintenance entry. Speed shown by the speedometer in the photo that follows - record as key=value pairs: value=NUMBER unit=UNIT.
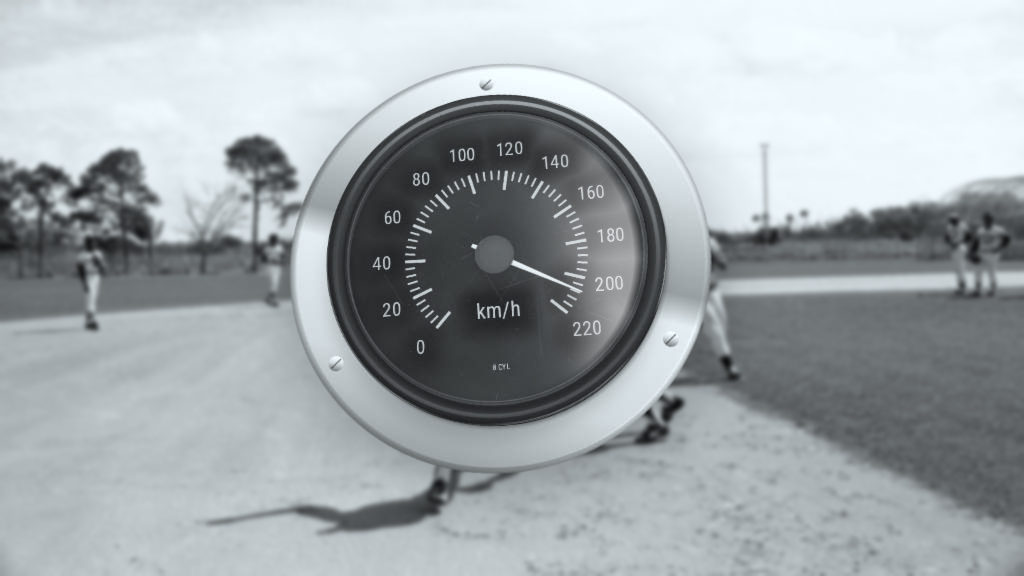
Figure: value=208 unit=km/h
